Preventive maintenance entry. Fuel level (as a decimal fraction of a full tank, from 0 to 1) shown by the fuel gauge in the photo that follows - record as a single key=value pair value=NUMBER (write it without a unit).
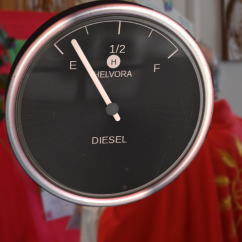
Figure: value=0.125
